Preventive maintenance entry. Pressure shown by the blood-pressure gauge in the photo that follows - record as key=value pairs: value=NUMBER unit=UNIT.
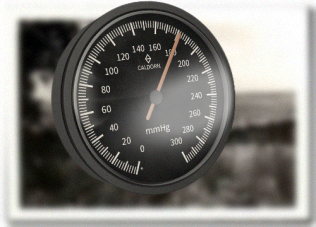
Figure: value=180 unit=mmHg
